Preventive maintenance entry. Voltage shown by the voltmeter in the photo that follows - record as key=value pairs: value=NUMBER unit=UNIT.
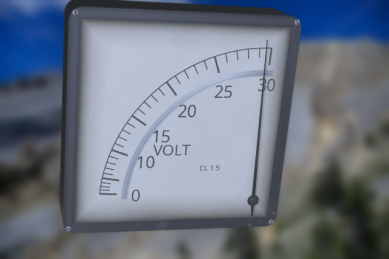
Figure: value=29.5 unit=V
